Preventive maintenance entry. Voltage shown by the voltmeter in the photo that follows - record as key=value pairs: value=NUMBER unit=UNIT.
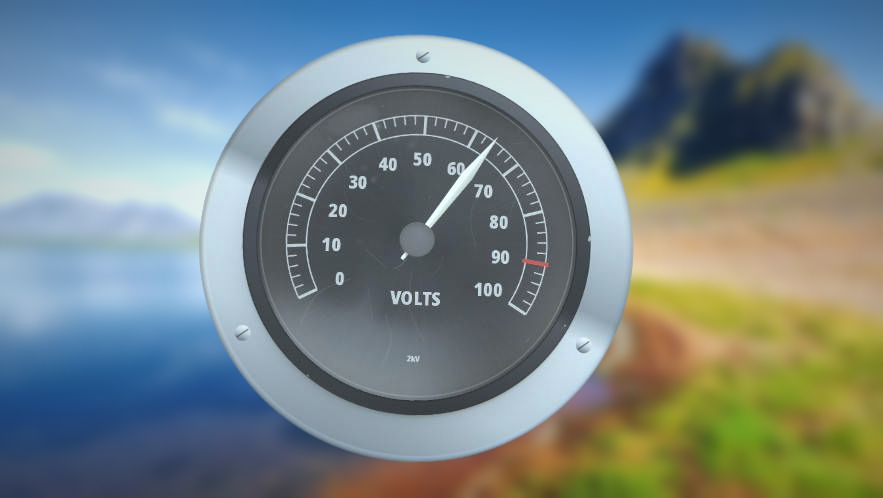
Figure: value=64 unit=V
